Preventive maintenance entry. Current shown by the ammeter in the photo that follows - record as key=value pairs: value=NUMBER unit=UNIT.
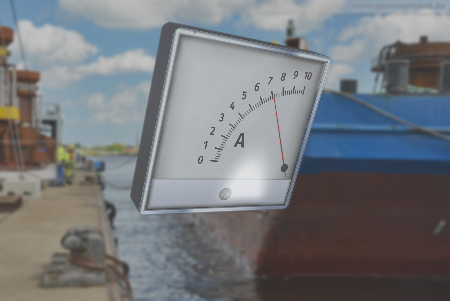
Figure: value=7 unit=A
